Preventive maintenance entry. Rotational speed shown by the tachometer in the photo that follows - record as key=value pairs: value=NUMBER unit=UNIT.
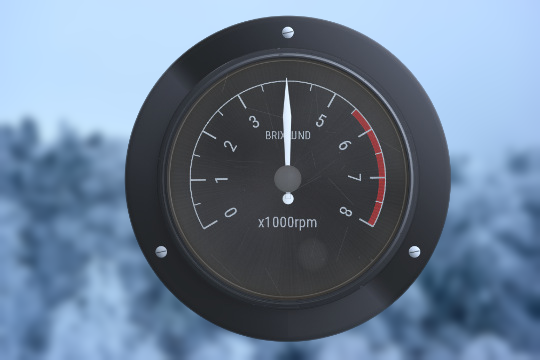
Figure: value=4000 unit=rpm
